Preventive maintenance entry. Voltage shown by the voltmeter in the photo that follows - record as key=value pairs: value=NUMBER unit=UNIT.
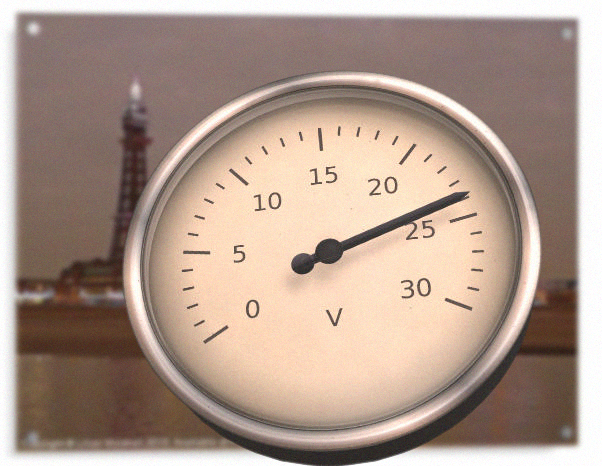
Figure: value=24 unit=V
